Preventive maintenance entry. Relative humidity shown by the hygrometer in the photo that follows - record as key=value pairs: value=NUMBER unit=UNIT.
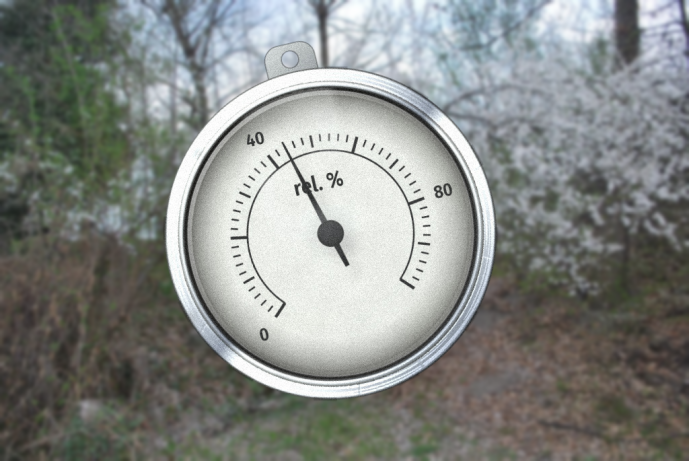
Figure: value=44 unit=%
